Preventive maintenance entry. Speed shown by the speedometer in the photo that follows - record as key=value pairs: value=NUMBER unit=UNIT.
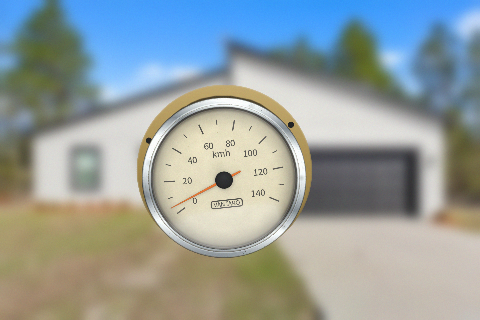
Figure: value=5 unit=km/h
